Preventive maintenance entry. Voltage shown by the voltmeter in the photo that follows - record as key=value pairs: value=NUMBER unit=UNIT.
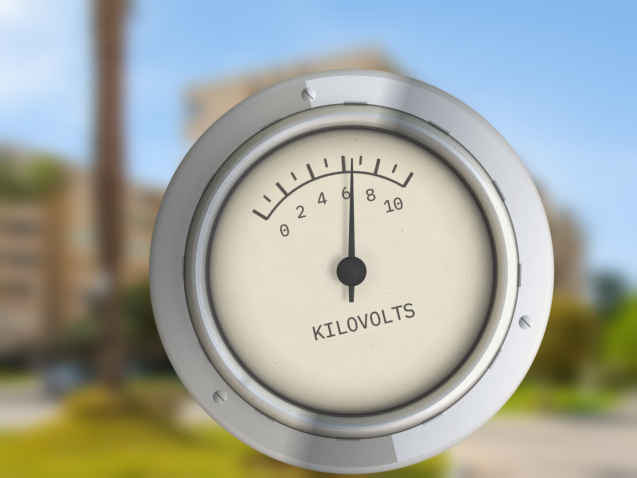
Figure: value=6.5 unit=kV
